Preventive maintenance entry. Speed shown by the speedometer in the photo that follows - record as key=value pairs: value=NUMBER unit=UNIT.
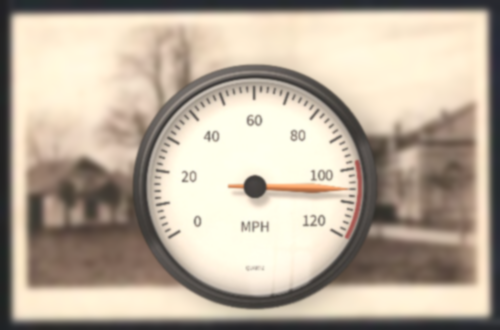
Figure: value=106 unit=mph
